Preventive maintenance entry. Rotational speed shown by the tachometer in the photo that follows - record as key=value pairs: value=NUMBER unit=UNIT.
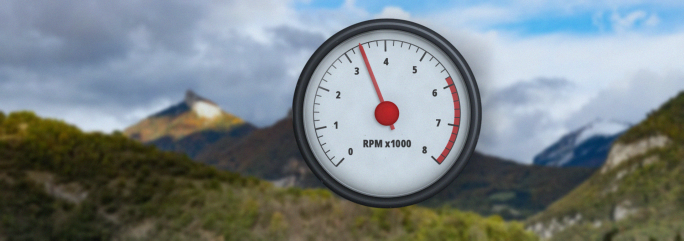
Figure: value=3400 unit=rpm
